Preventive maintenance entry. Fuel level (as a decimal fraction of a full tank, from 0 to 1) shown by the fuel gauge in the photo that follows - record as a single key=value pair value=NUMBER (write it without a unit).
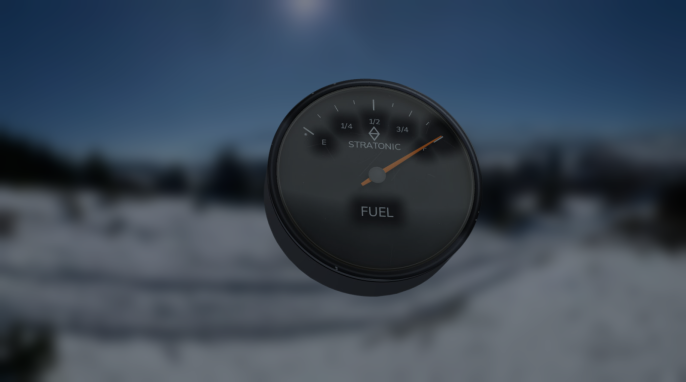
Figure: value=1
